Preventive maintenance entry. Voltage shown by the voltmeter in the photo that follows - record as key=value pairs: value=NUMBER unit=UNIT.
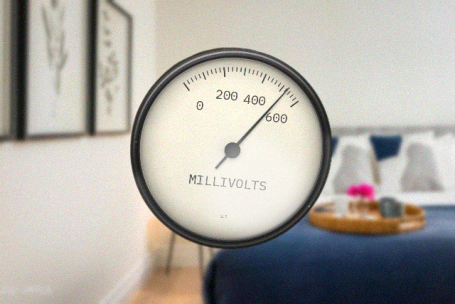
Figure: value=520 unit=mV
